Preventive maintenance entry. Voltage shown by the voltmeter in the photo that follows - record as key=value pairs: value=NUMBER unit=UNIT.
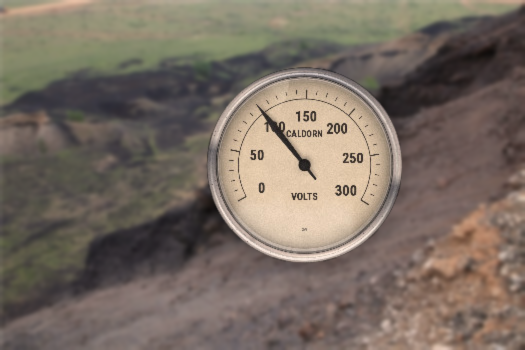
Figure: value=100 unit=V
